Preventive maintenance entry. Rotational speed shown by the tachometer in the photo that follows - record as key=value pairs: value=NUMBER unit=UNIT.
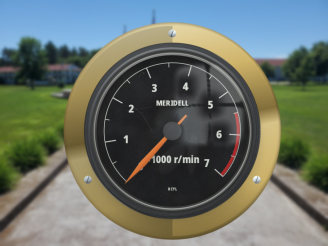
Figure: value=0 unit=rpm
